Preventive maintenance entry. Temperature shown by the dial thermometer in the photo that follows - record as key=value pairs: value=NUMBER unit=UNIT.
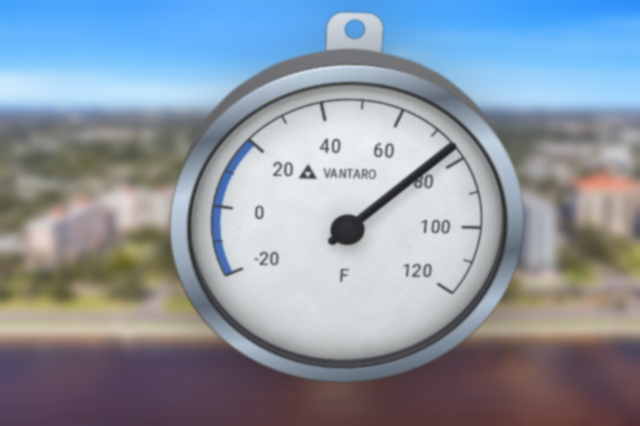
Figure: value=75 unit=°F
